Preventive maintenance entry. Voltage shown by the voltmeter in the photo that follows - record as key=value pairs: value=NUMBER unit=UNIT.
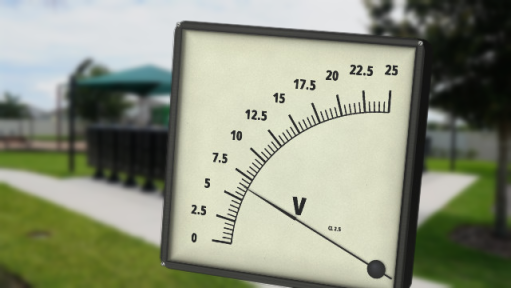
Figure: value=6.5 unit=V
